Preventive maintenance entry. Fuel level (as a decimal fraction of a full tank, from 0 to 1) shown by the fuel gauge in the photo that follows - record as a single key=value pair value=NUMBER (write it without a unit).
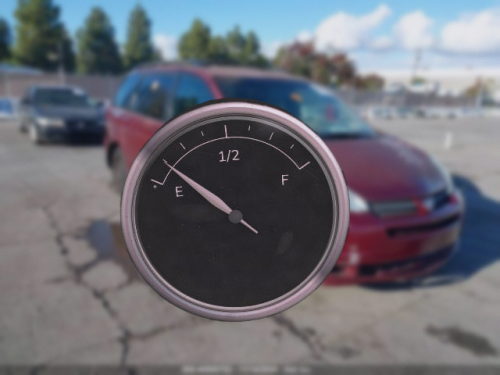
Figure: value=0.125
